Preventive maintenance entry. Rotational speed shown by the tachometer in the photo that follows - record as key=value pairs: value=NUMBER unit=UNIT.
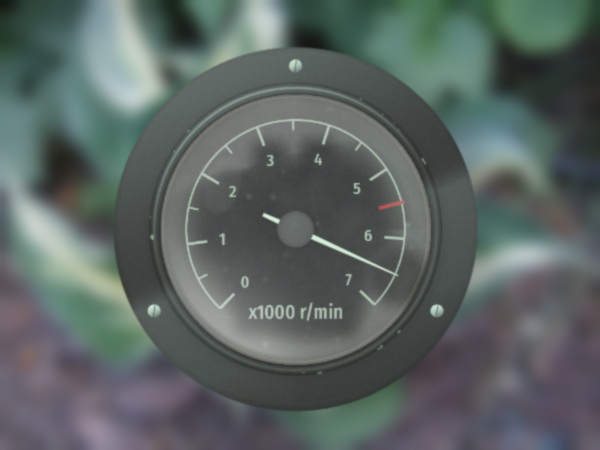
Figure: value=6500 unit=rpm
